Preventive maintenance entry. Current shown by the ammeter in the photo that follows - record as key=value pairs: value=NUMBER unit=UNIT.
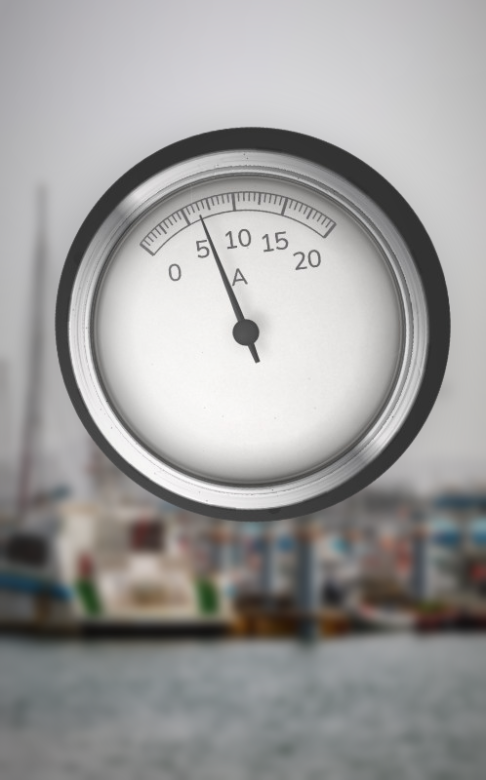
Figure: value=6.5 unit=A
